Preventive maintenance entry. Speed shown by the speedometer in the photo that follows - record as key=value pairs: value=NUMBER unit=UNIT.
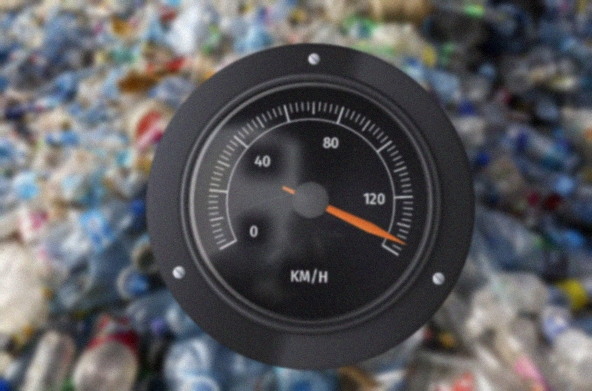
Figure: value=136 unit=km/h
